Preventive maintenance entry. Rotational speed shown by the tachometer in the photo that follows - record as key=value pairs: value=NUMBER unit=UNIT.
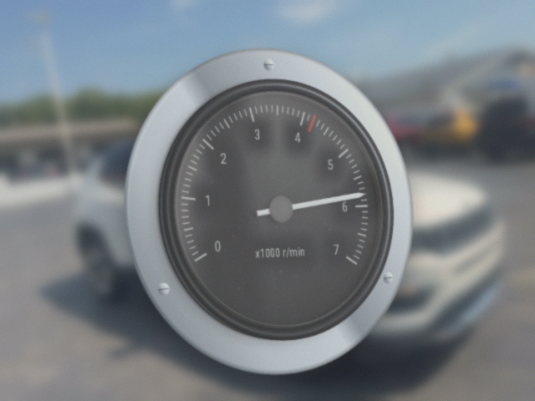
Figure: value=5800 unit=rpm
